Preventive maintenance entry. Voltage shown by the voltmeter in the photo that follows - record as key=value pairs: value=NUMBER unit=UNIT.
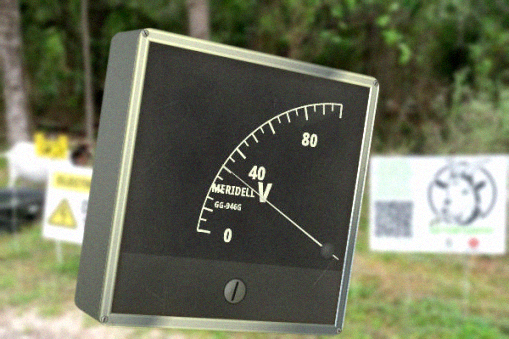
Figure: value=30 unit=V
